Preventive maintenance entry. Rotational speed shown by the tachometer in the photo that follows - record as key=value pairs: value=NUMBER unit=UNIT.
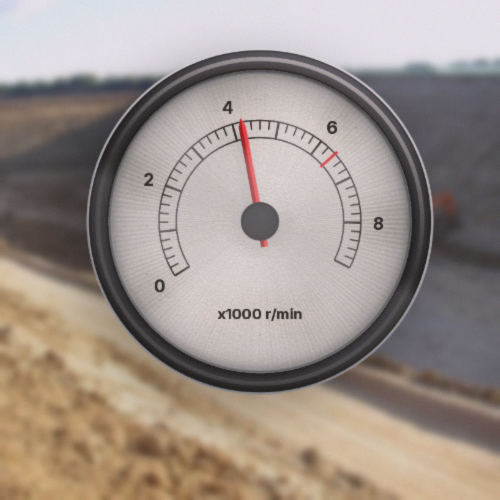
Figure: value=4200 unit=rpm
